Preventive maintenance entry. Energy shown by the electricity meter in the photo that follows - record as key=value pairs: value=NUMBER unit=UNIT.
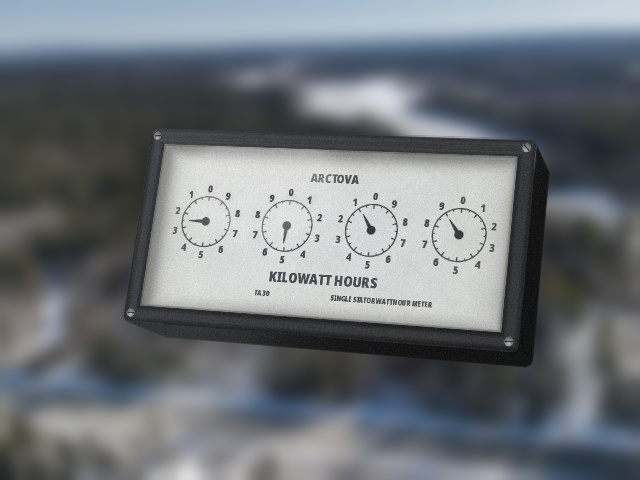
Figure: value=2509 unit=kWh
